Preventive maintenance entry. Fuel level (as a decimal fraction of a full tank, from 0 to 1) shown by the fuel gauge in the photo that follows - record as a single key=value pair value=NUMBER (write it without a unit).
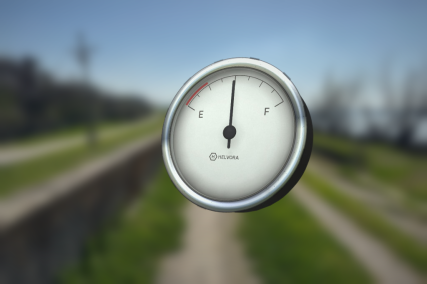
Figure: value=0.5
